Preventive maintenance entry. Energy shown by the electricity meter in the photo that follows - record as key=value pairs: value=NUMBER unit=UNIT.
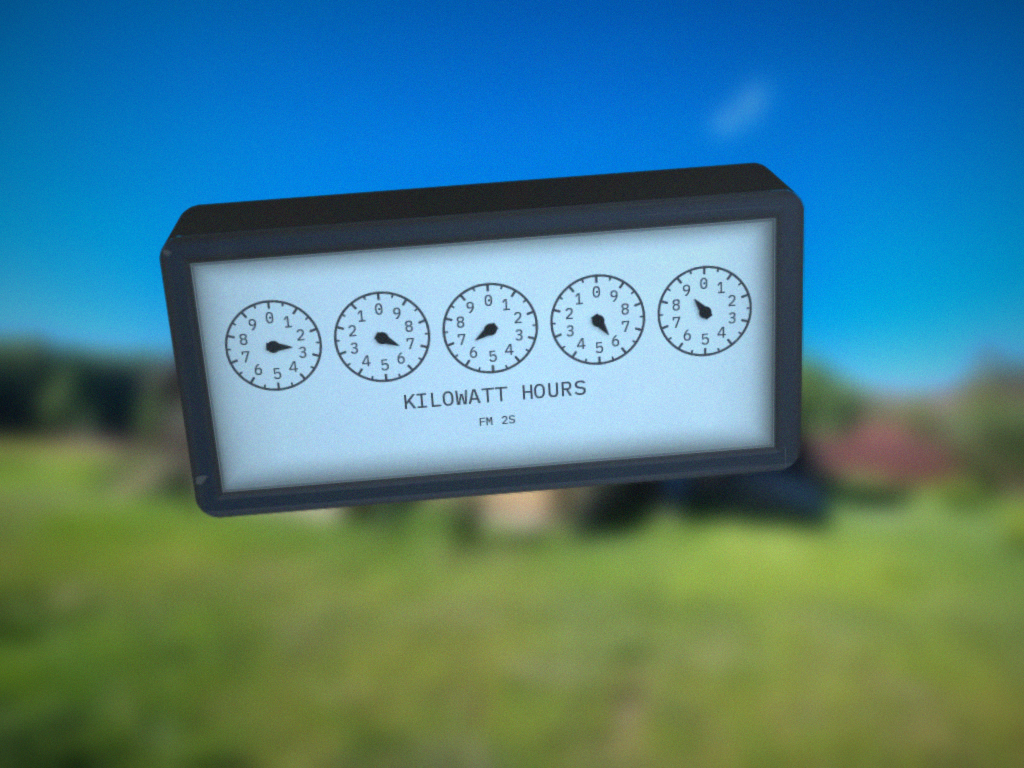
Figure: value=26659 unit=kWh
